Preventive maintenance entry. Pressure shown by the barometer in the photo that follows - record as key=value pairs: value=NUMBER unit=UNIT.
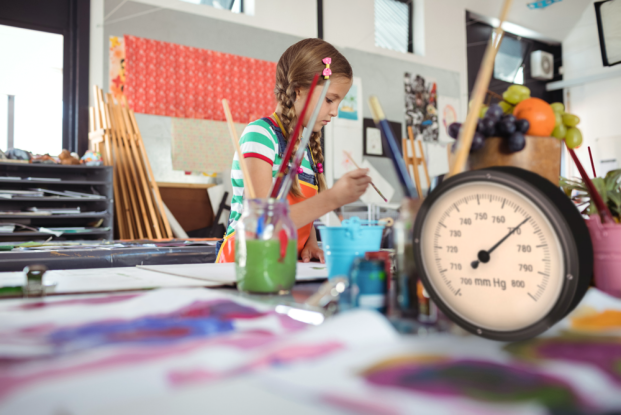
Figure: value=770 unit=mmHg
